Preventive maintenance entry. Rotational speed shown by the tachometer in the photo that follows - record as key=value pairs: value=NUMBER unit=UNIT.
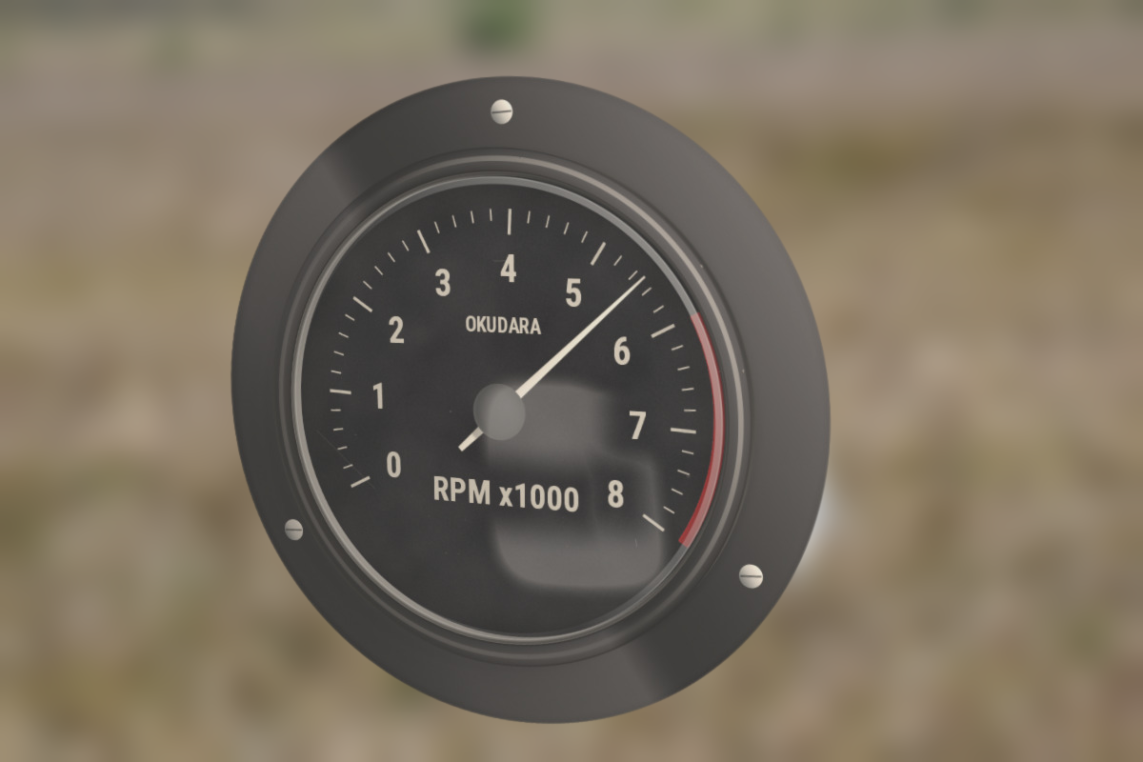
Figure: value=5500 unit=rpm
